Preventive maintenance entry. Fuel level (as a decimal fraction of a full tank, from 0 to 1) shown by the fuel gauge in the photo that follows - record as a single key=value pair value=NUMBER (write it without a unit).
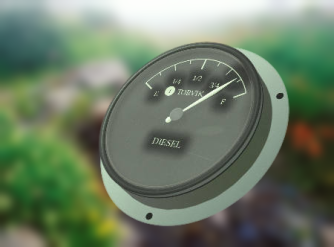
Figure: value=0.875
